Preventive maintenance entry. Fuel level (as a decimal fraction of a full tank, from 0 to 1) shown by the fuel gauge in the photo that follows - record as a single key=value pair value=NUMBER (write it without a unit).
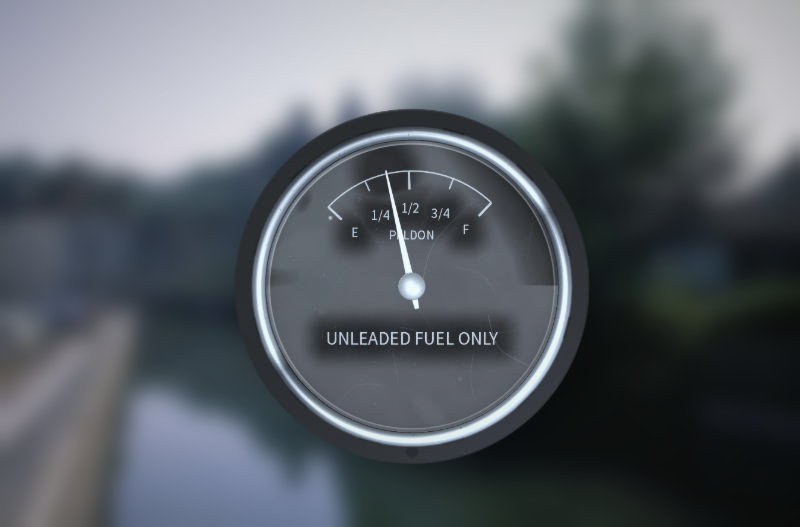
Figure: value=0.375
